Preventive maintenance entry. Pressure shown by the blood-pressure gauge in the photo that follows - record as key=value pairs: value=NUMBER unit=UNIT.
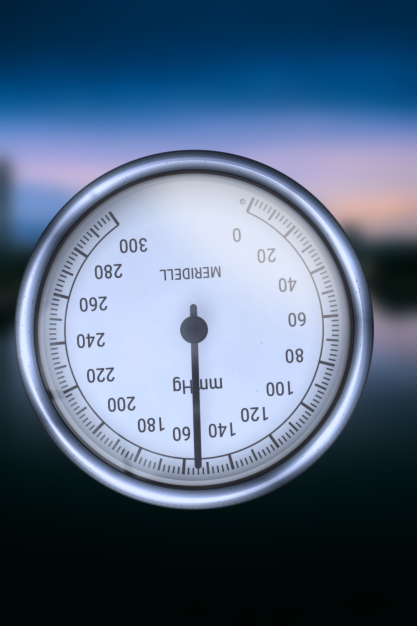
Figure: value=154 unit=mmHg
